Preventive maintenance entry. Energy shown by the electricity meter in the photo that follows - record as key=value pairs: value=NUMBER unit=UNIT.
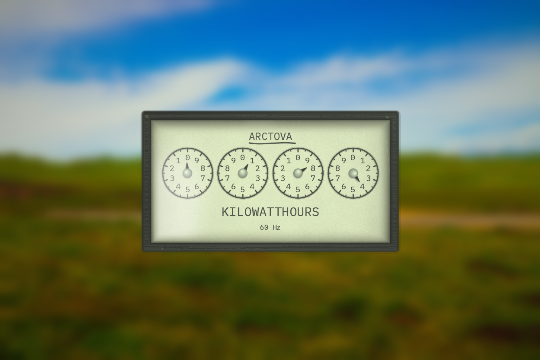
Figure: value=84 unit=kWh
